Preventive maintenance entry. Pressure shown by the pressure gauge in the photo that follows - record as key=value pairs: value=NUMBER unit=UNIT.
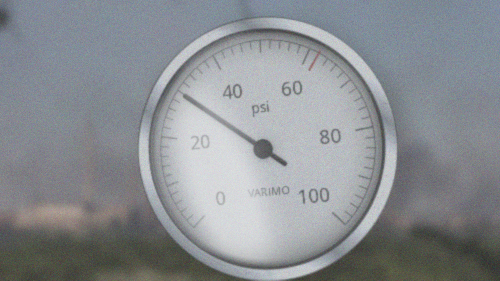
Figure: value=30 unit=psi
